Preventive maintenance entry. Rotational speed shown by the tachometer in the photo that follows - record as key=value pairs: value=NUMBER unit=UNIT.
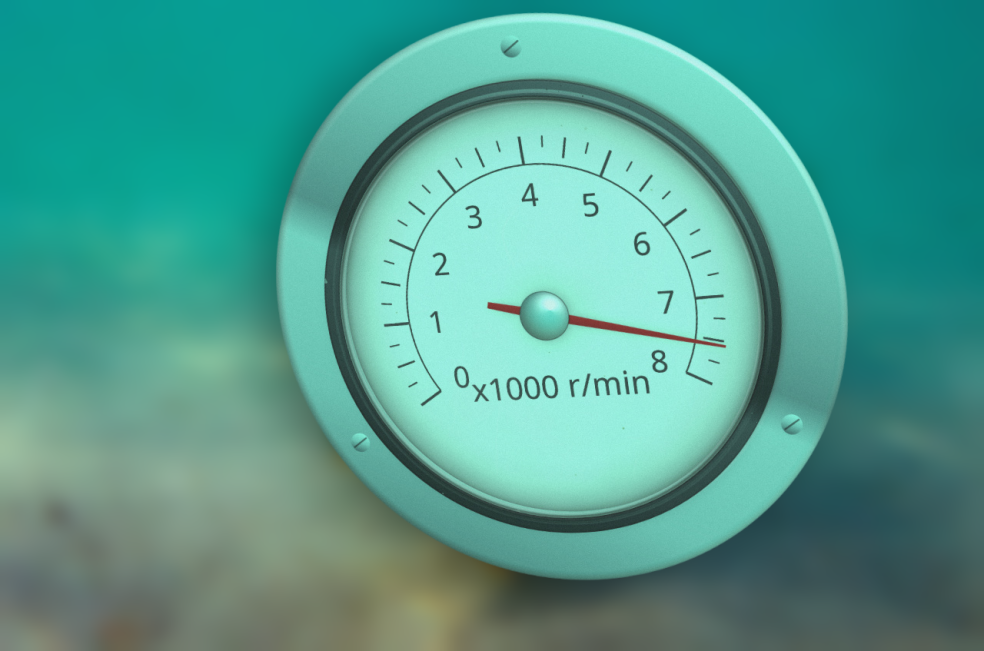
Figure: value=7500 unit=rpm
